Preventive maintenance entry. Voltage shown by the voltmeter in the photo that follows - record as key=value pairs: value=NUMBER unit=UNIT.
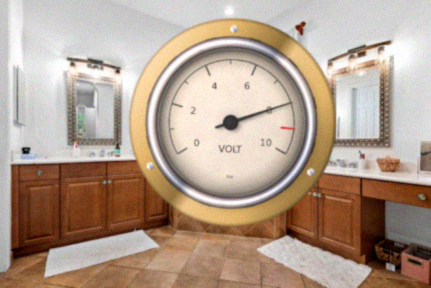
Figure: value=8 unit=V
